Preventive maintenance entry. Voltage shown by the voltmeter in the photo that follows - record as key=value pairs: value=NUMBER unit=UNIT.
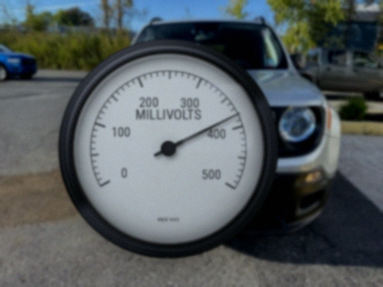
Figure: value=380 unit=mV
